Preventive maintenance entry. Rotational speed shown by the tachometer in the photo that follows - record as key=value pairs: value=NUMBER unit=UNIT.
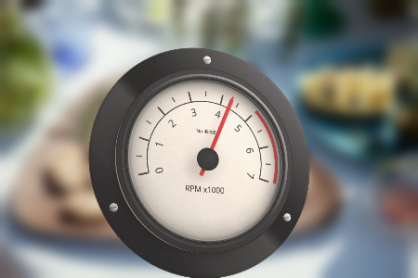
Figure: value=4250 unit=rpm
